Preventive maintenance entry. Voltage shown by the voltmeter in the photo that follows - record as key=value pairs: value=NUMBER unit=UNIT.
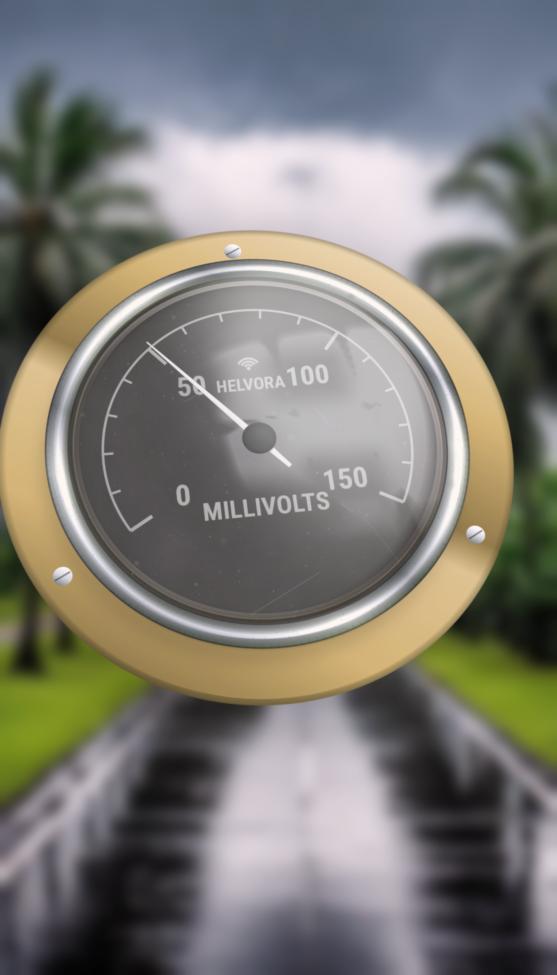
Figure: value=50 unit=mV
